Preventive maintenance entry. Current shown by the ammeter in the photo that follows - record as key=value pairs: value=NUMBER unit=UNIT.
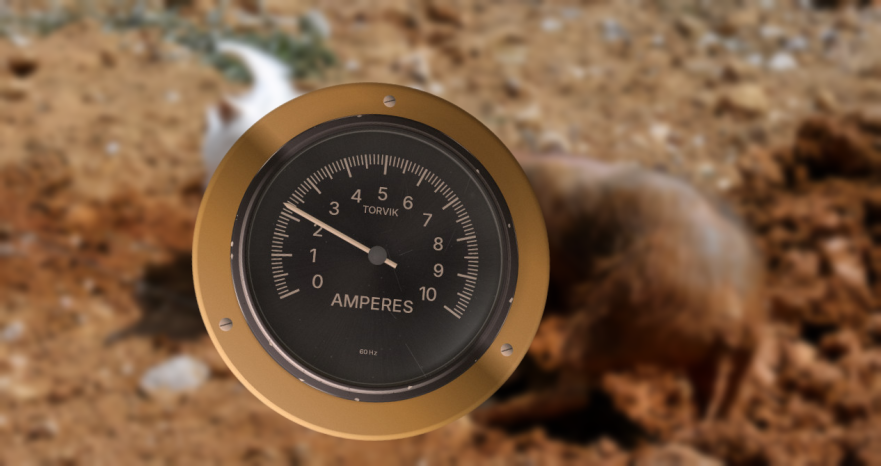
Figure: value=2.2 unit=A
